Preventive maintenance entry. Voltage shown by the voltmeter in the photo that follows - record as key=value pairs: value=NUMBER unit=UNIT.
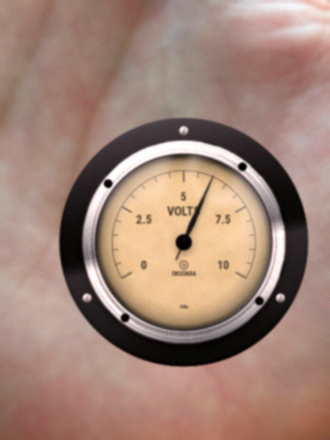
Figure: value=6 unit=V
